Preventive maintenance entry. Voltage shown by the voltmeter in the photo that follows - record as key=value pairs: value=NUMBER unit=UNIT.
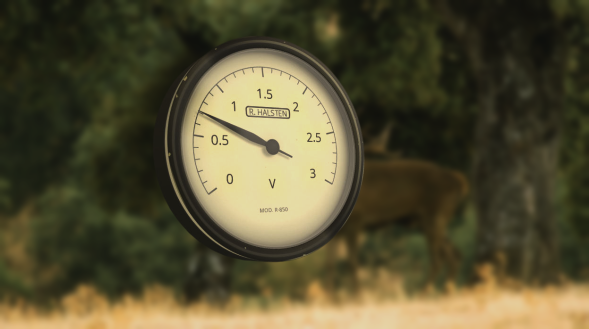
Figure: value=0.7 unit=V
